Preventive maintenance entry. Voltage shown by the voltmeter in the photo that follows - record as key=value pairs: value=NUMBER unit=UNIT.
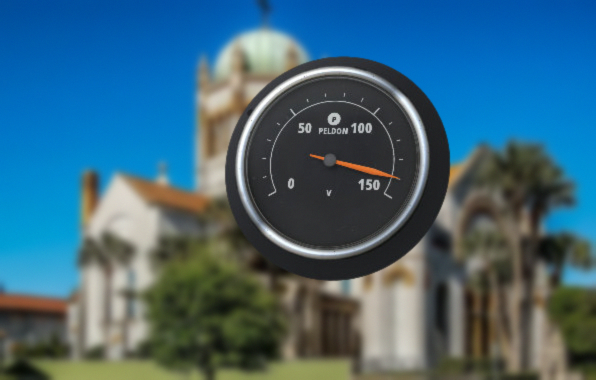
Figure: value=140 unit=V
